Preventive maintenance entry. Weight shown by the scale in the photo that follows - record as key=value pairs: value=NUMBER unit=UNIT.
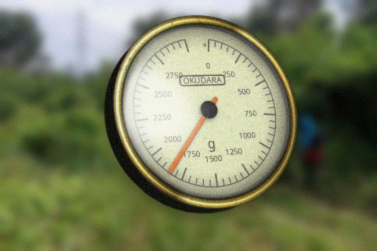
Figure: value=1850 unit=g
